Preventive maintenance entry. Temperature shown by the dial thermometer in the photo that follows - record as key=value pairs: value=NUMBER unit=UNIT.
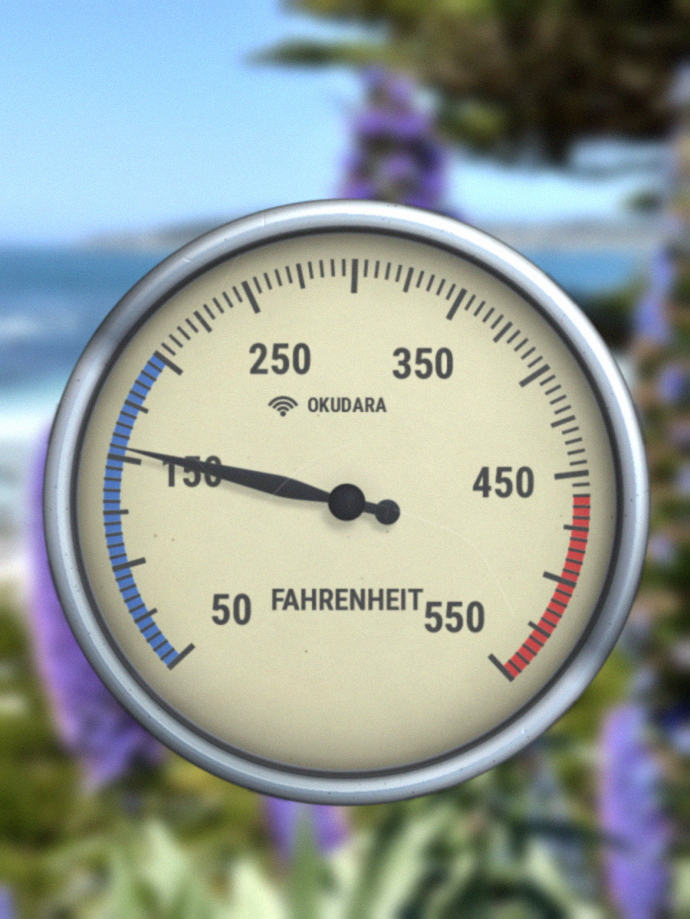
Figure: value=155 unit=°F
